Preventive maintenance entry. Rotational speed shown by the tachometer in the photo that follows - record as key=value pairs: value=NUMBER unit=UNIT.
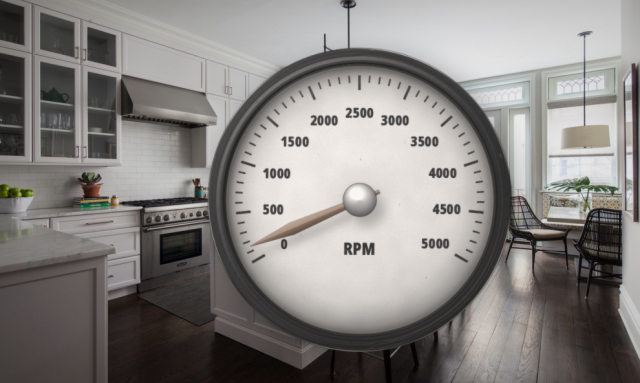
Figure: value=150 unit=rpm
